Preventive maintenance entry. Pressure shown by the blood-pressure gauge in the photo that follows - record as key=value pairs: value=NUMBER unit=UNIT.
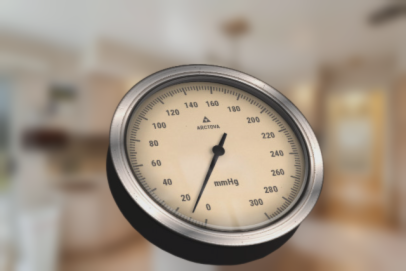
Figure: value=10 unit=mmHg
